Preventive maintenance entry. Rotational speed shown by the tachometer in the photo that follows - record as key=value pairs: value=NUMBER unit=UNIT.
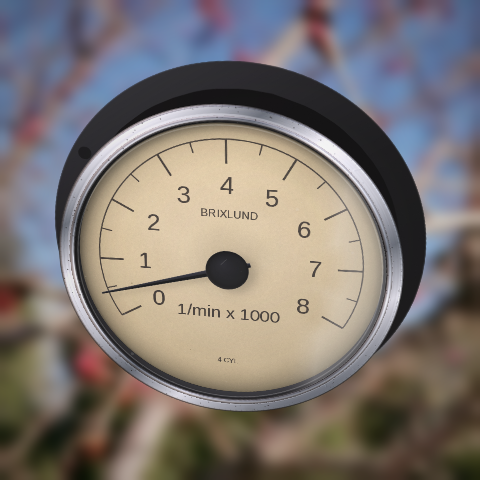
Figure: value=500 unit=rpm
